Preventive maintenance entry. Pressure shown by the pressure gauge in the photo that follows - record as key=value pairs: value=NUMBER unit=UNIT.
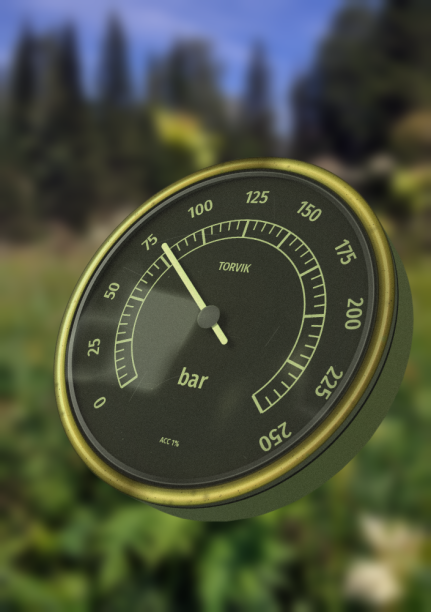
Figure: value=80 unit=bar
